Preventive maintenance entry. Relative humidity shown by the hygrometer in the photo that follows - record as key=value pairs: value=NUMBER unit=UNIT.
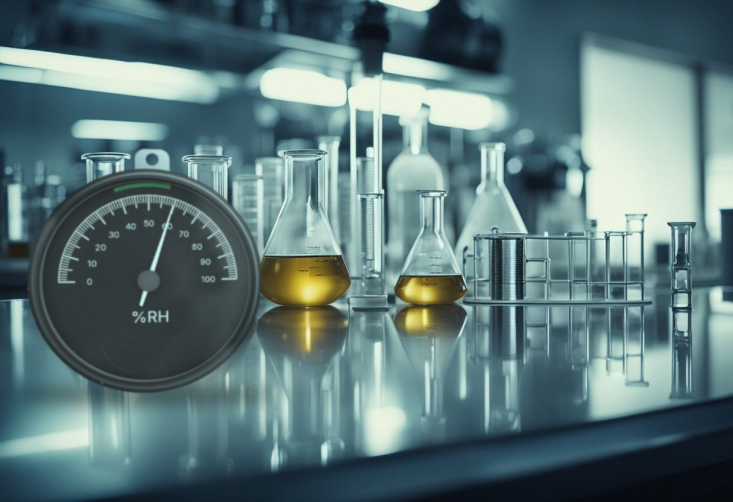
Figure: value=60 unit=%
